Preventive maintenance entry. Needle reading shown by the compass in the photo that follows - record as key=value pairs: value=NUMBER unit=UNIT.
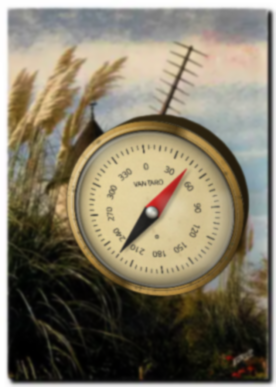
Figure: value=45 unit=°
